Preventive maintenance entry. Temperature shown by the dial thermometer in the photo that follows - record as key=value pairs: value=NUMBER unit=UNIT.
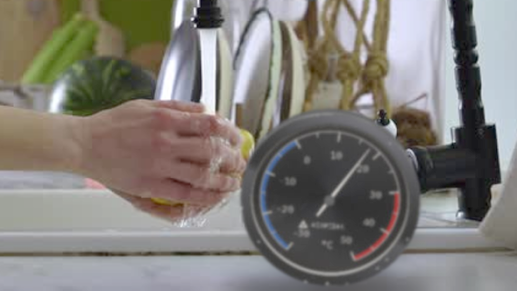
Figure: value=17.5 unit=°C
